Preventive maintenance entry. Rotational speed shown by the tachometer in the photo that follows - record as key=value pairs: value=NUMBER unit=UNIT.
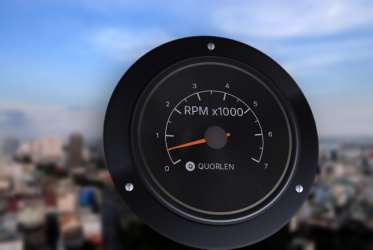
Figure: value=500 unit=rpm
